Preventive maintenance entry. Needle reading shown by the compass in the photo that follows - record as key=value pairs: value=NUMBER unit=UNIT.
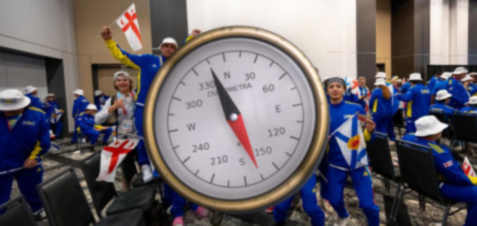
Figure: value=165 unit=°
